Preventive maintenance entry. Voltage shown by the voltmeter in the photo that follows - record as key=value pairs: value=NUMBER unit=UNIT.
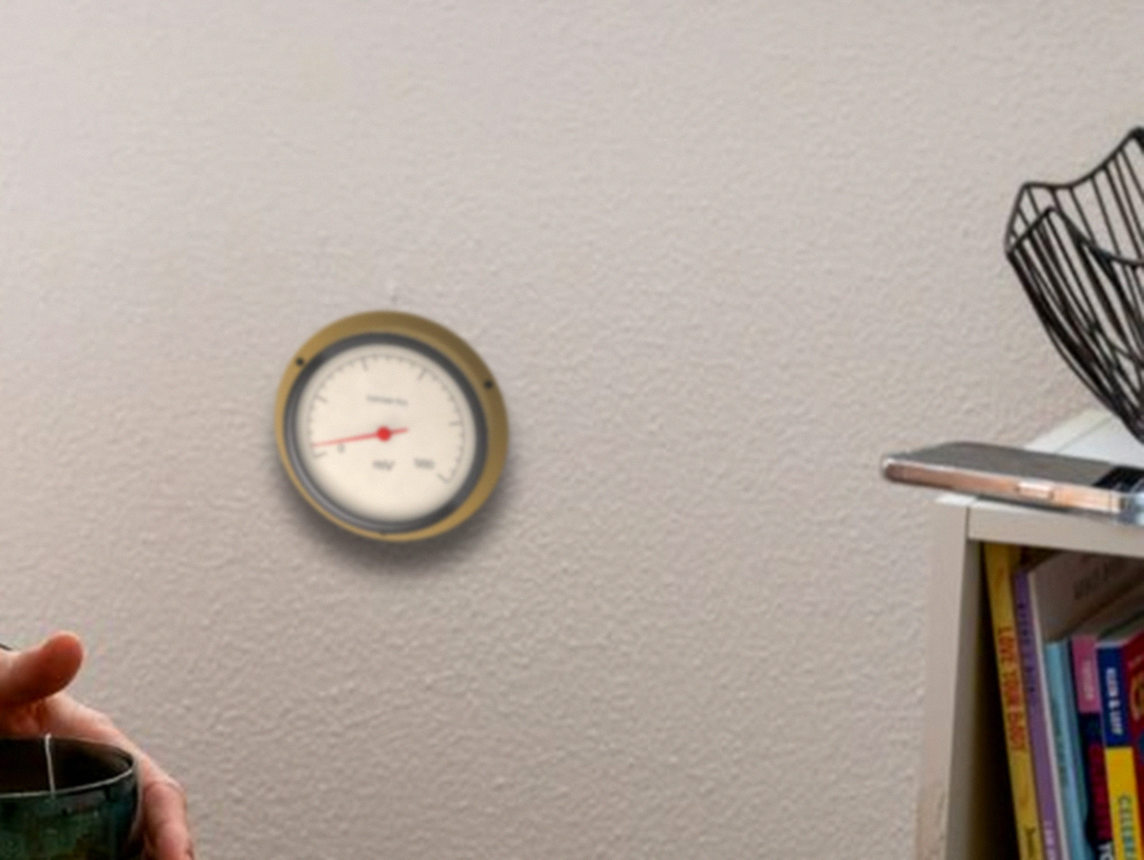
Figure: value=20 unit=mV
